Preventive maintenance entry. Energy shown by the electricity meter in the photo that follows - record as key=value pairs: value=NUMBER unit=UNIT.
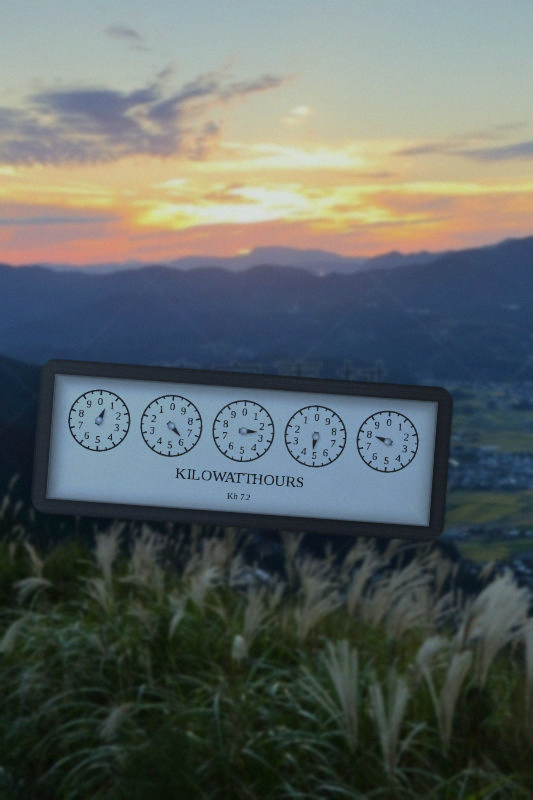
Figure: value=6248 unit=kWh
